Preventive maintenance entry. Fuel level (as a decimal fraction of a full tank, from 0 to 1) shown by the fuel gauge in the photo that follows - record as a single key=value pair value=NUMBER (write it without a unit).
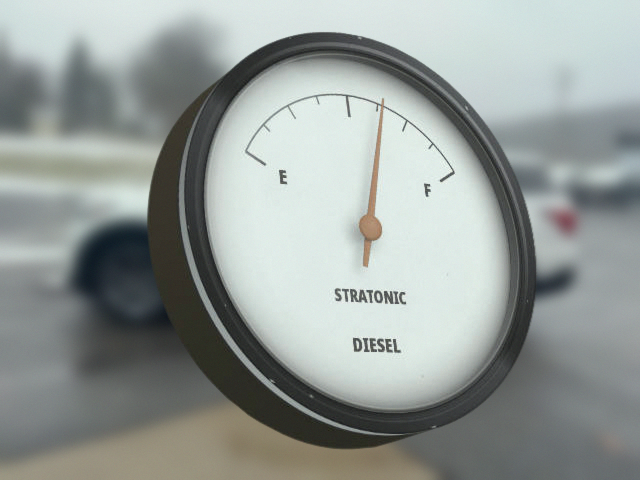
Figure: value=0.625
